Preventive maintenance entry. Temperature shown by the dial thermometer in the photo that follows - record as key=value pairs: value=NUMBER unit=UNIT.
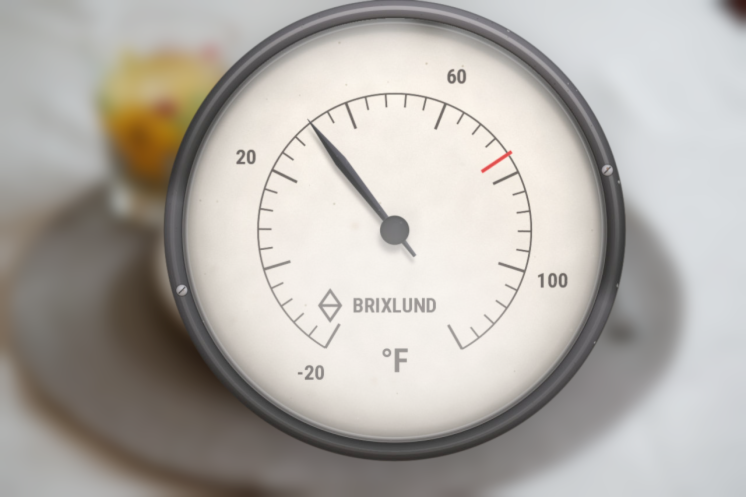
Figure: value=32 unit=°F
